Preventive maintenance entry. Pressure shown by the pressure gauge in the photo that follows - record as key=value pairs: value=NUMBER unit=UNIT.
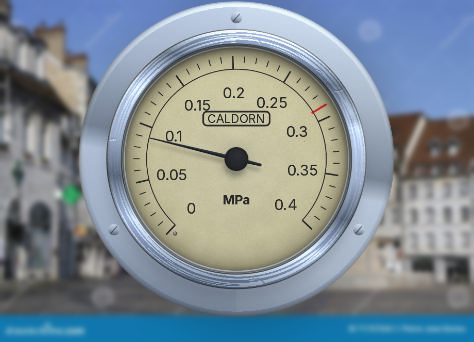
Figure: value=0.09 unit=MPa
